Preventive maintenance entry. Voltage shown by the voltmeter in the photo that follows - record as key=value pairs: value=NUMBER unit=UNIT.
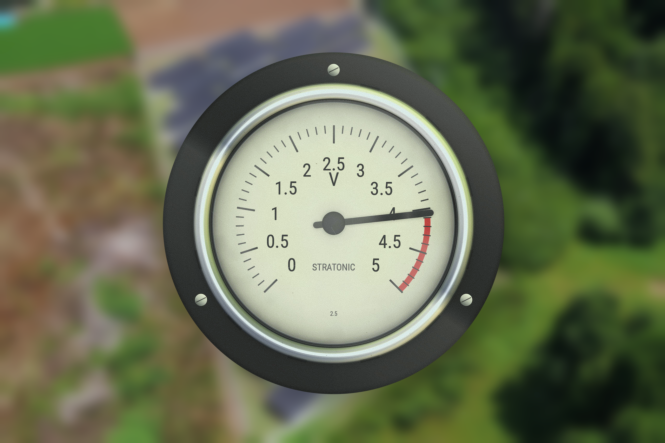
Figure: value=4.05 unit=V
